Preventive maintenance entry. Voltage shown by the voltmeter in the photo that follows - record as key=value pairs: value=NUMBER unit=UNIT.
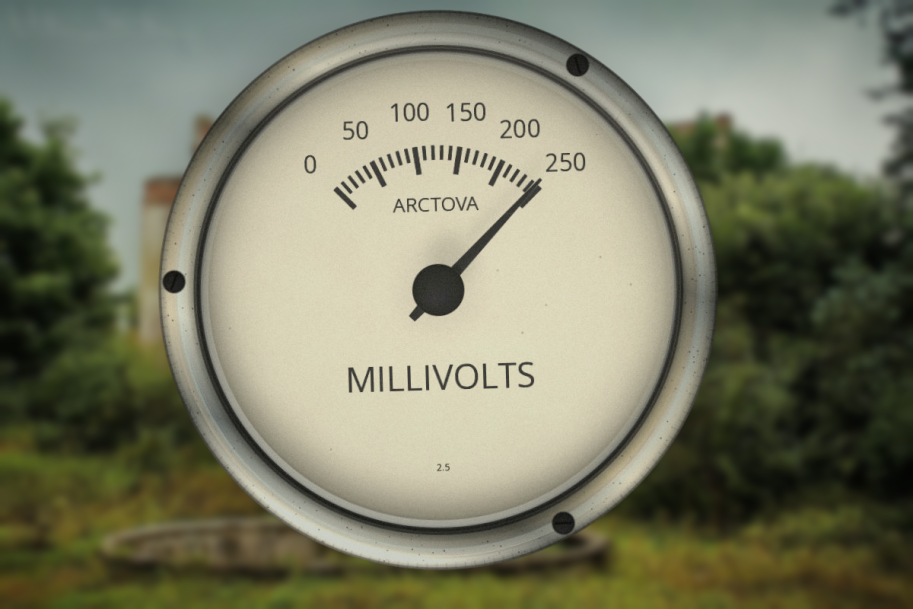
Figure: value=245 unit=mV
